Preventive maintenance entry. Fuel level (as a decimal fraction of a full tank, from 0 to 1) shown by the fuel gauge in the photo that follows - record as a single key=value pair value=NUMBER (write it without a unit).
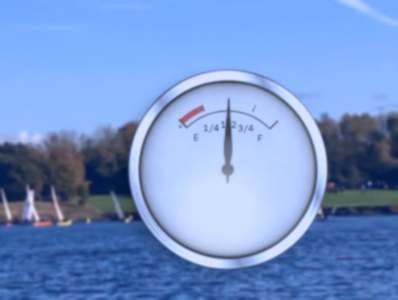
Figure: value=0.5
